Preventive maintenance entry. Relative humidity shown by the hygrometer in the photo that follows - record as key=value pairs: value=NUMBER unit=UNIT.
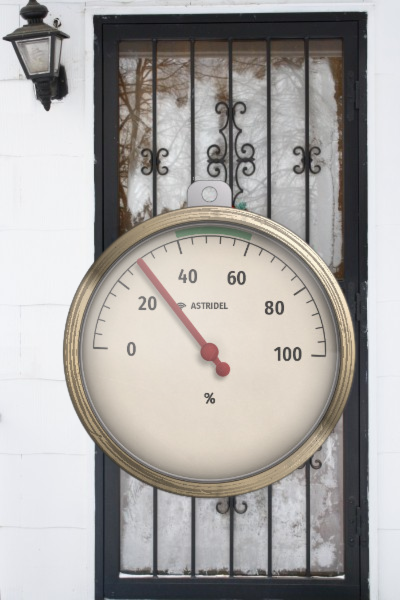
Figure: value=28 unit=%
